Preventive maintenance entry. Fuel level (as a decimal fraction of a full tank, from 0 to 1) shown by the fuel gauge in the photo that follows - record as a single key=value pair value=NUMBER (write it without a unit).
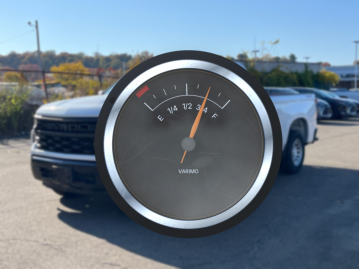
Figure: value=0.75
